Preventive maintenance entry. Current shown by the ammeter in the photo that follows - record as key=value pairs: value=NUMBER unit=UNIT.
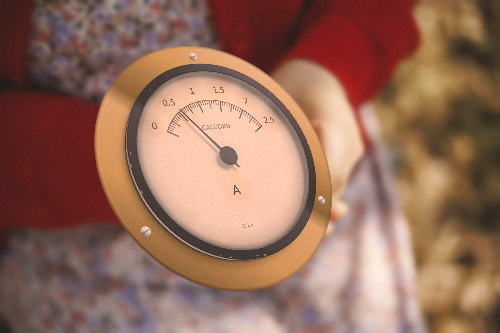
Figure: value=0.5 unit=A
